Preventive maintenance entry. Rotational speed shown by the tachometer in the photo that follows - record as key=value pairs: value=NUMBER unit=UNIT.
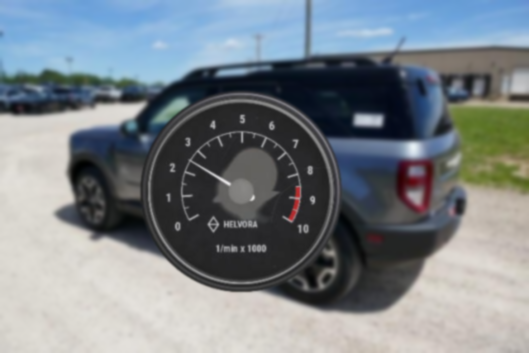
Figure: value=2500 unit=rpm
